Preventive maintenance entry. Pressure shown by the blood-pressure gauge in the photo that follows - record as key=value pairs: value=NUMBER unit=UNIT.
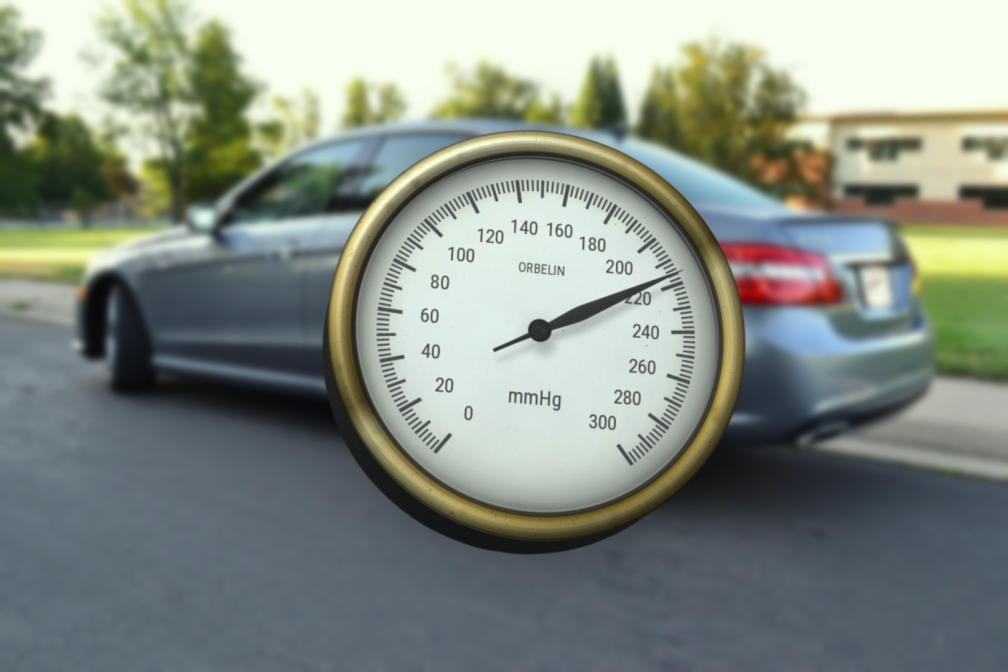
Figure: value=216 unit=mmHg
